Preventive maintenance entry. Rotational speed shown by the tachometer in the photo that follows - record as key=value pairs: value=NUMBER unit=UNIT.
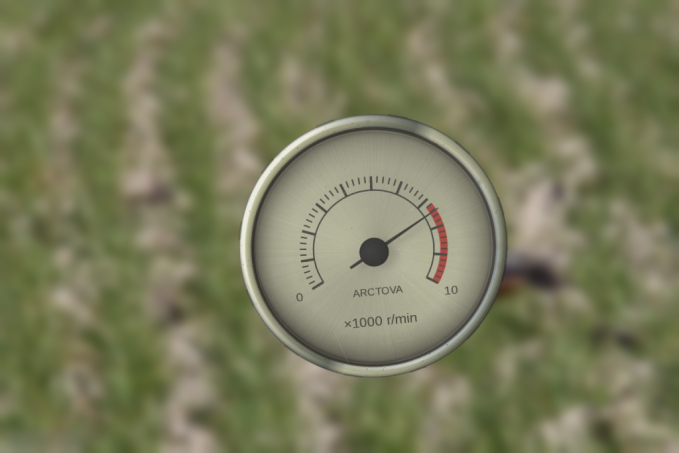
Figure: value=7400 unit=rpm
